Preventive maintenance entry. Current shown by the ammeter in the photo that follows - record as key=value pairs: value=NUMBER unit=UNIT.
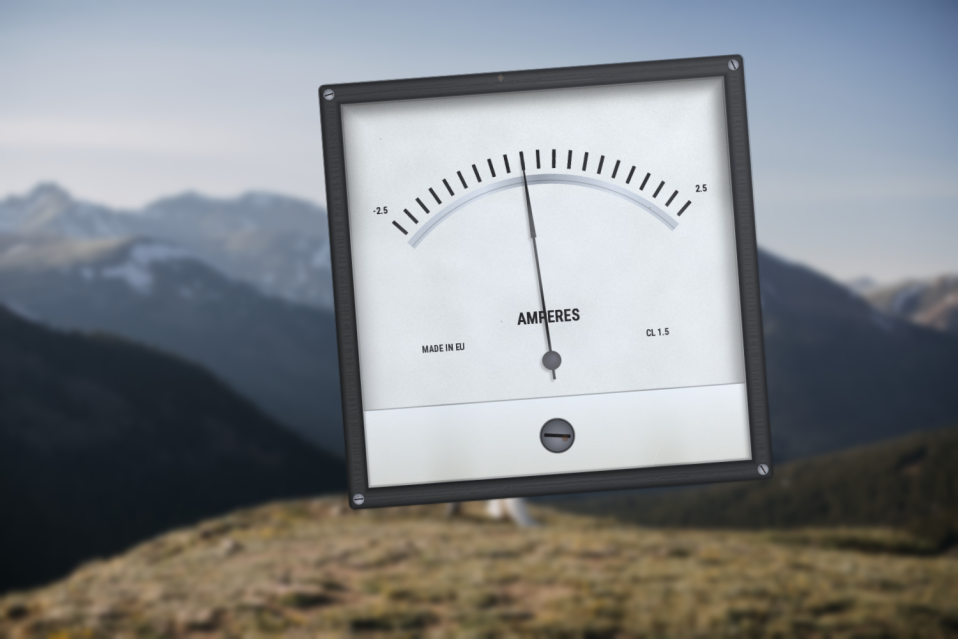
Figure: value=-0.25 unit=A
